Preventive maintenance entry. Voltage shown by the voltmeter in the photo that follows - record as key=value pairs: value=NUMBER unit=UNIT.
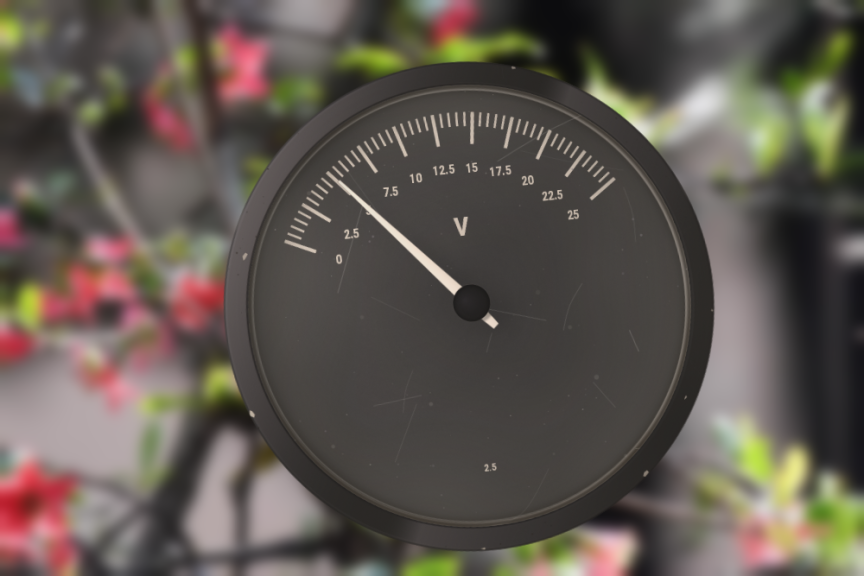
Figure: value=5 unit=V
